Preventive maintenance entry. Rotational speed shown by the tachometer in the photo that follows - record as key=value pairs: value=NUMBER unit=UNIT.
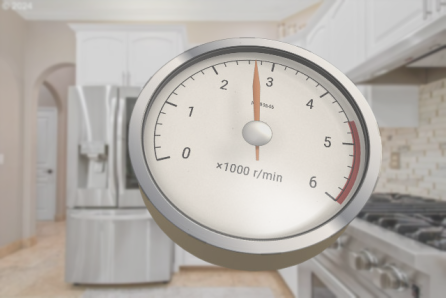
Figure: value=2700 unit=rpm
